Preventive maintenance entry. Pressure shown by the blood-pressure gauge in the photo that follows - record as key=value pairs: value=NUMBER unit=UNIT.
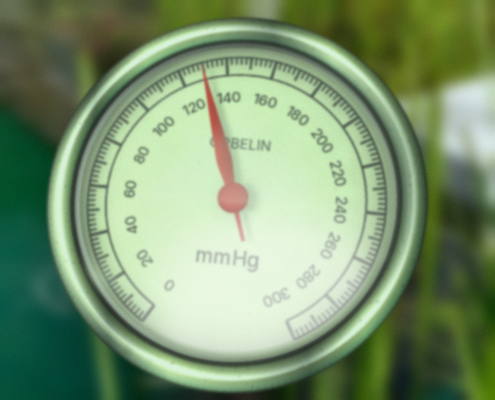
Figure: value=130 unit=mmHg
